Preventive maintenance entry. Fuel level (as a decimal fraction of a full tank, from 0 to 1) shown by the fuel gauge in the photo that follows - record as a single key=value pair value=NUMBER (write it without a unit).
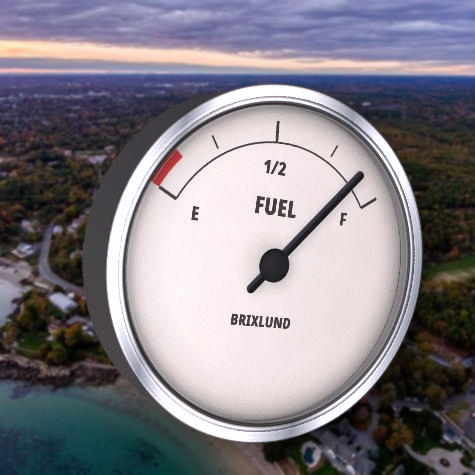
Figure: value=0.875
